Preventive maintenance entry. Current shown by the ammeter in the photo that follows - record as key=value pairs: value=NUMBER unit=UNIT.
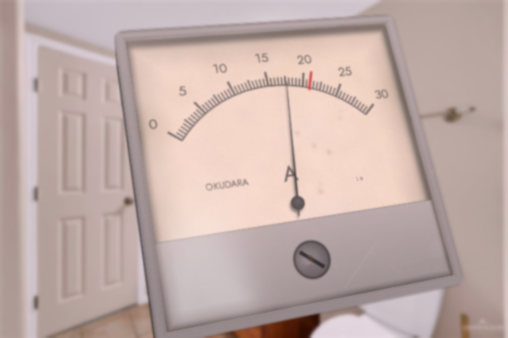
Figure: value=17.5 unit=A
